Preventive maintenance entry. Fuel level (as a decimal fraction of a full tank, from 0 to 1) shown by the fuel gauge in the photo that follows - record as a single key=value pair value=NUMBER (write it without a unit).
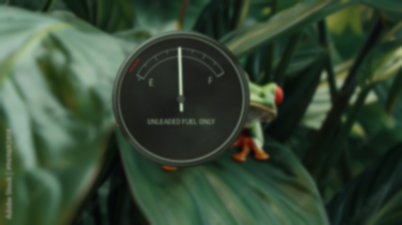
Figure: value=0.5
